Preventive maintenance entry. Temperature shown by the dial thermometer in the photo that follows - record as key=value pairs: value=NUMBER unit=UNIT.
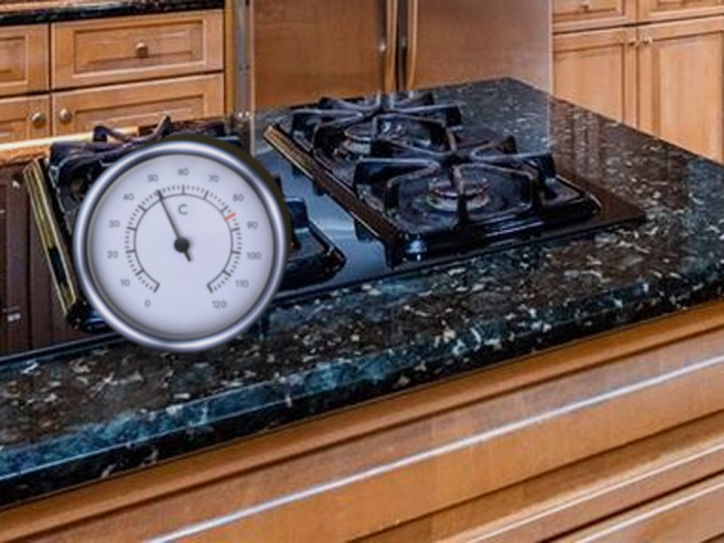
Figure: value=50 unit=°C
